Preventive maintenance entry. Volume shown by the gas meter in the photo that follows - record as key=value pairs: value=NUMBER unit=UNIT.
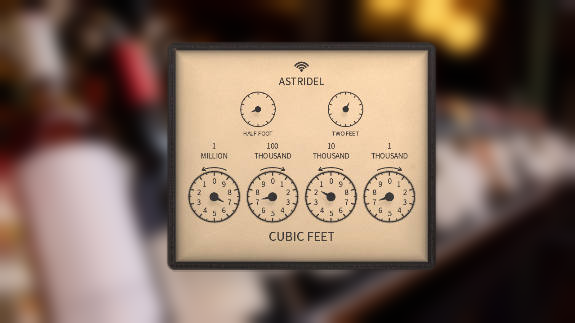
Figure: value=671700 unit=ft³
